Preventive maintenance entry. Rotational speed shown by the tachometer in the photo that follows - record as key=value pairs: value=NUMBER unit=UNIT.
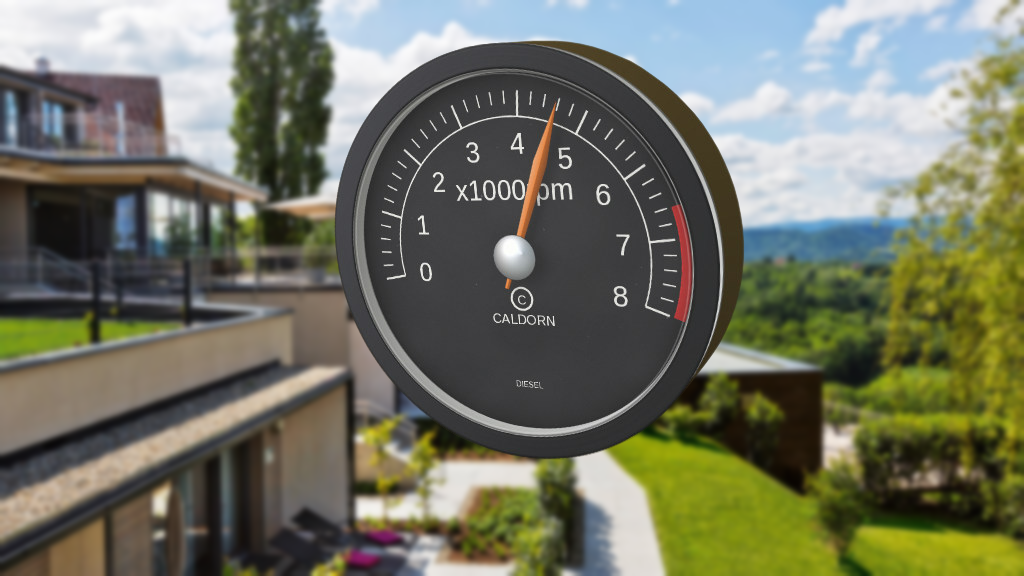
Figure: value=4600 unit=rpm
